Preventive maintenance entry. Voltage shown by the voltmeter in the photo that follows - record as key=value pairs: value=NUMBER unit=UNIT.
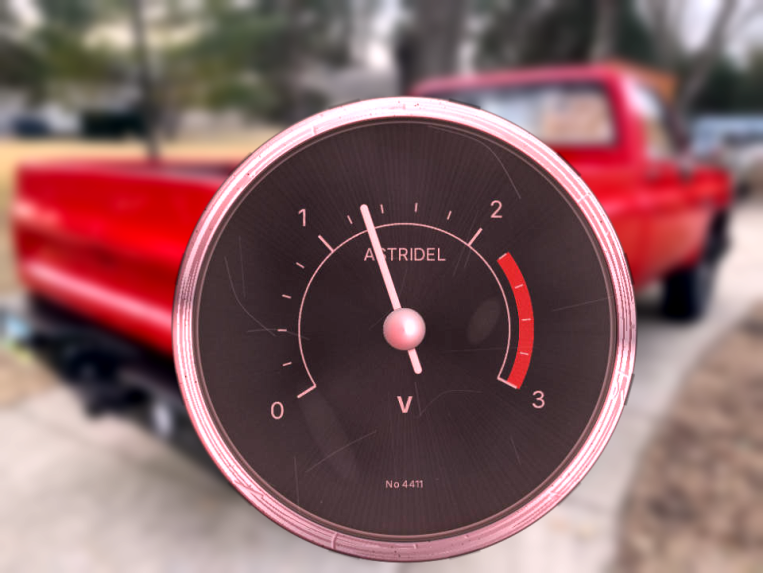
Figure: value=1.3 unit=V
